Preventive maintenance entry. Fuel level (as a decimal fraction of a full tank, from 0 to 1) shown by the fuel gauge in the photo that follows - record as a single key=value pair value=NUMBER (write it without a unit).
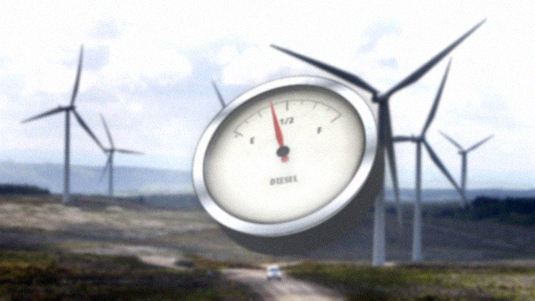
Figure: value=0.375
